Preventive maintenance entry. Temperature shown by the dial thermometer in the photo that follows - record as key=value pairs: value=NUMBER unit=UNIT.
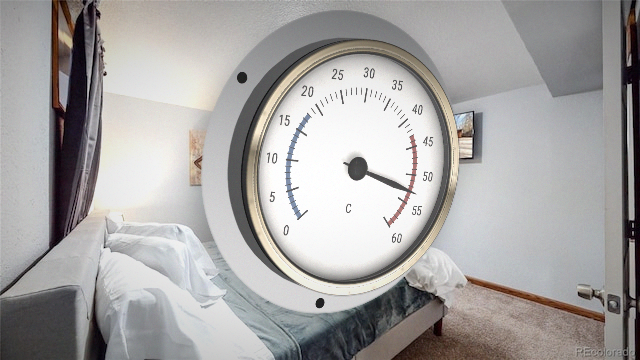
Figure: value=53 unit=°C
